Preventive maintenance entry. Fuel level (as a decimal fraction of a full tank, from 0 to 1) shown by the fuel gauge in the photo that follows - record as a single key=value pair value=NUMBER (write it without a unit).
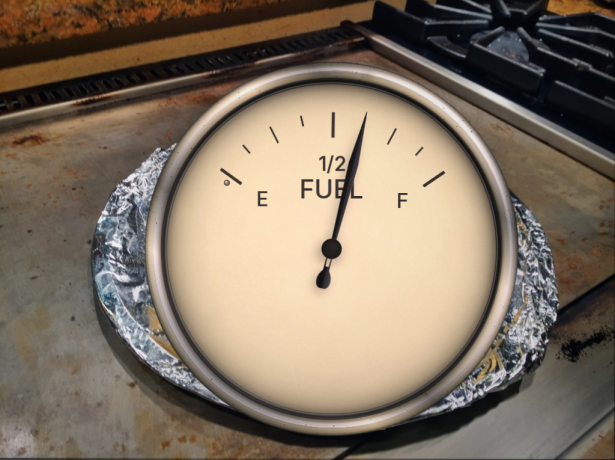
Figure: value=0.625
